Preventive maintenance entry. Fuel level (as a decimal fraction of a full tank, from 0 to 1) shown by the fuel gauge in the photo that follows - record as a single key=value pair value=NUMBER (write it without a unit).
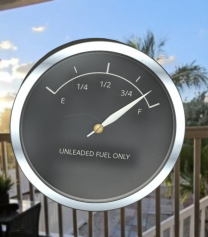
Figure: value=0.875
